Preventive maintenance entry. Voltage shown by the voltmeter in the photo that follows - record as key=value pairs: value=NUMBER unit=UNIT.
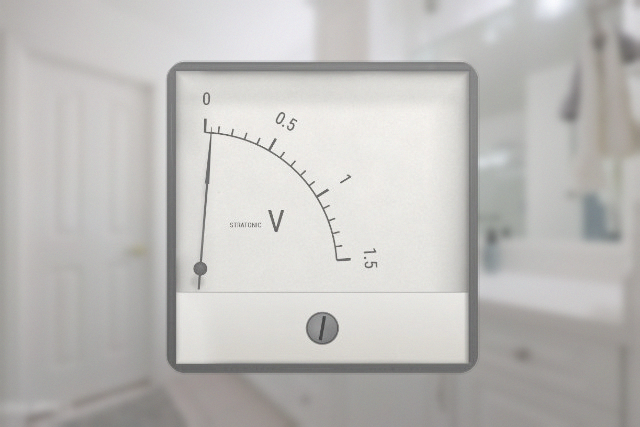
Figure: value=0.05 unit=V
